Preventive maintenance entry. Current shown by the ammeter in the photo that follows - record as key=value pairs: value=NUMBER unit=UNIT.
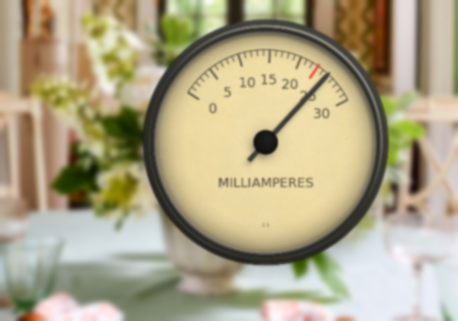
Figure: value=25 unit=mA
